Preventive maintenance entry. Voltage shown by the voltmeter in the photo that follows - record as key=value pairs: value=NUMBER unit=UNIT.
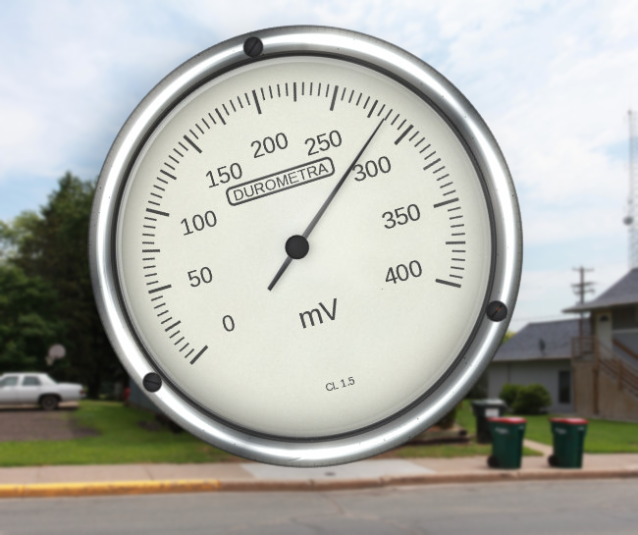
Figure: value=285 unit=mV
